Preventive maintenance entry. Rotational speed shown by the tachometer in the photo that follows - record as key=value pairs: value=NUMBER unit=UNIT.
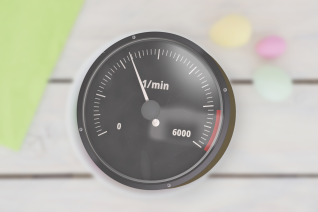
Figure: value=2300 unit=rpm
